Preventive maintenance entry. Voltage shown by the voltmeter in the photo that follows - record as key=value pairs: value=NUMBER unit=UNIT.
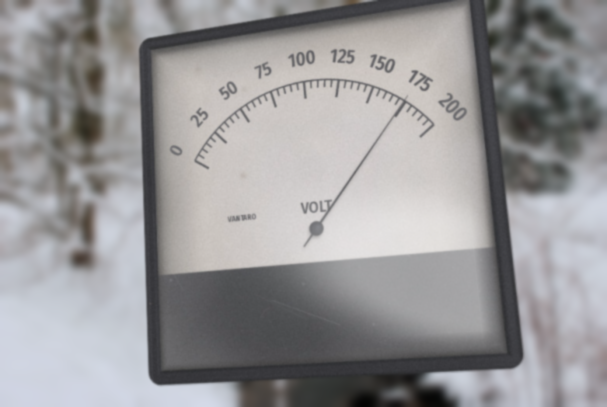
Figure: value=175 unit=V
